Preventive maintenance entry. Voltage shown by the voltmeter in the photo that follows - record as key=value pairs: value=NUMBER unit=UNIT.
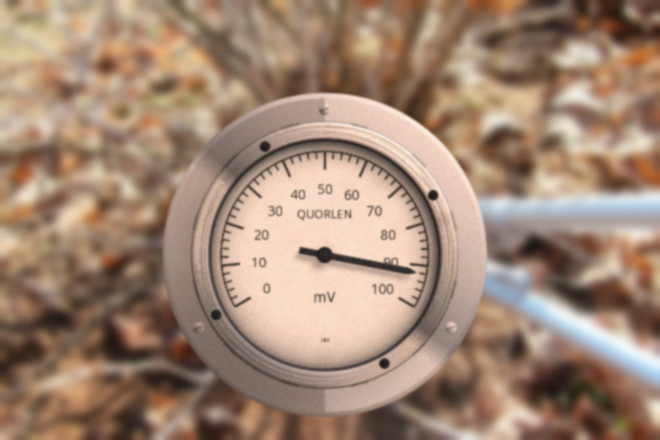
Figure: value=92 unit=mV
